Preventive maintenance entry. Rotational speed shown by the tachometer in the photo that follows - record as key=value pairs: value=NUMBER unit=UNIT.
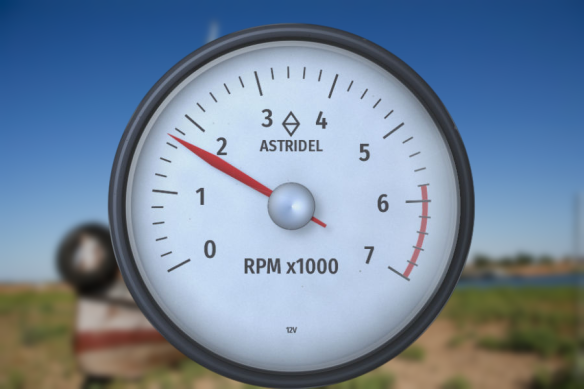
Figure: value=1700 unit=rpm
